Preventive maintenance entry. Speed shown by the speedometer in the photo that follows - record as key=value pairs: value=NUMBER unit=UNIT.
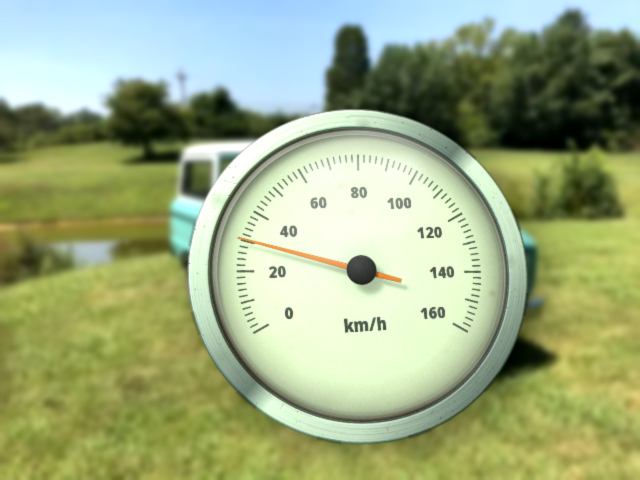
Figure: value=30 unit=km/h
